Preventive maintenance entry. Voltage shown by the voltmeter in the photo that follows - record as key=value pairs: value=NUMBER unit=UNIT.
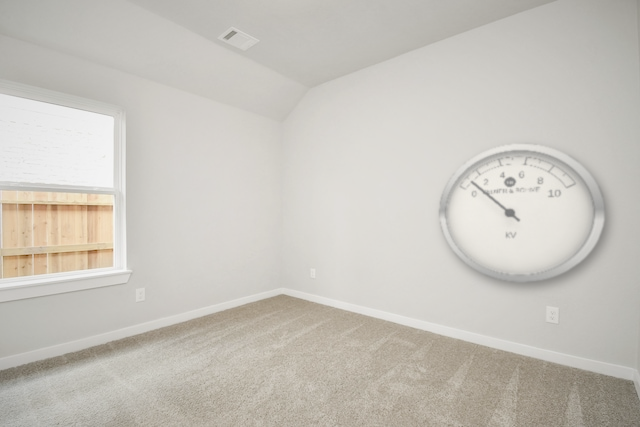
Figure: value=1 unit=kV
